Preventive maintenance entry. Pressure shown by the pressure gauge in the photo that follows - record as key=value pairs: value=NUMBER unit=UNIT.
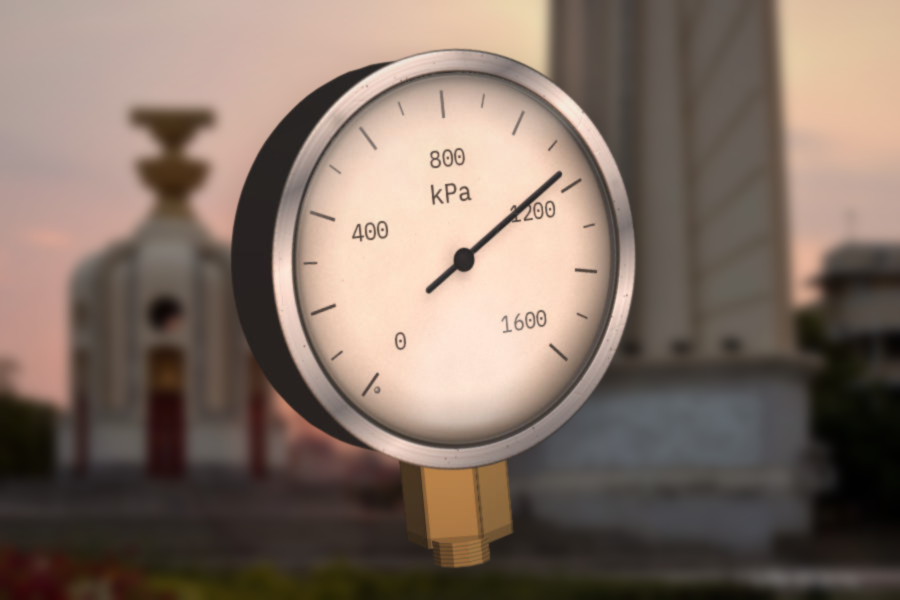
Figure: value=1150 unit=kPa
